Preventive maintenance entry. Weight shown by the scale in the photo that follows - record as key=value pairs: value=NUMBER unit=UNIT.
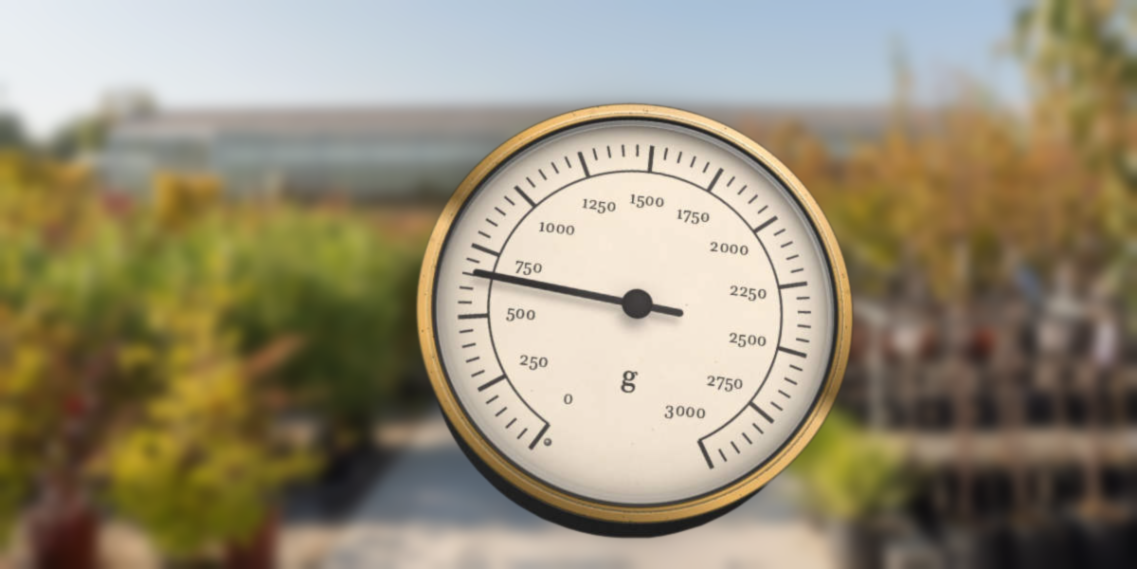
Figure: value=650 unit=g
